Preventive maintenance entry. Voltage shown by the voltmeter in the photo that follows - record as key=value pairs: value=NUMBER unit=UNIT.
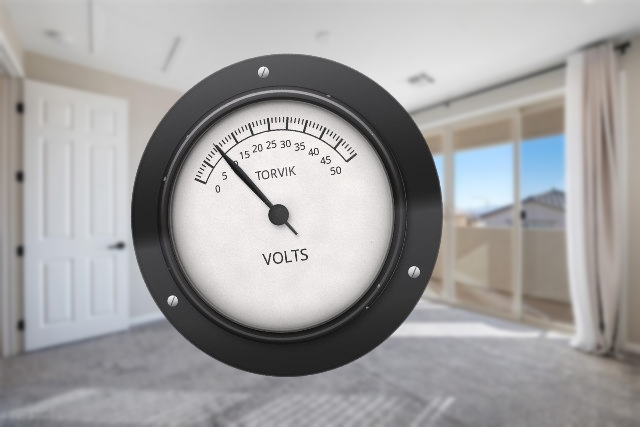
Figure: value=10 unit=V
